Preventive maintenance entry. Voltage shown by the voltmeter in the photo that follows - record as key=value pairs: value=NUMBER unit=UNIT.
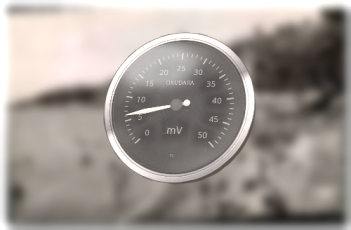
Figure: value=6 unit=mV
